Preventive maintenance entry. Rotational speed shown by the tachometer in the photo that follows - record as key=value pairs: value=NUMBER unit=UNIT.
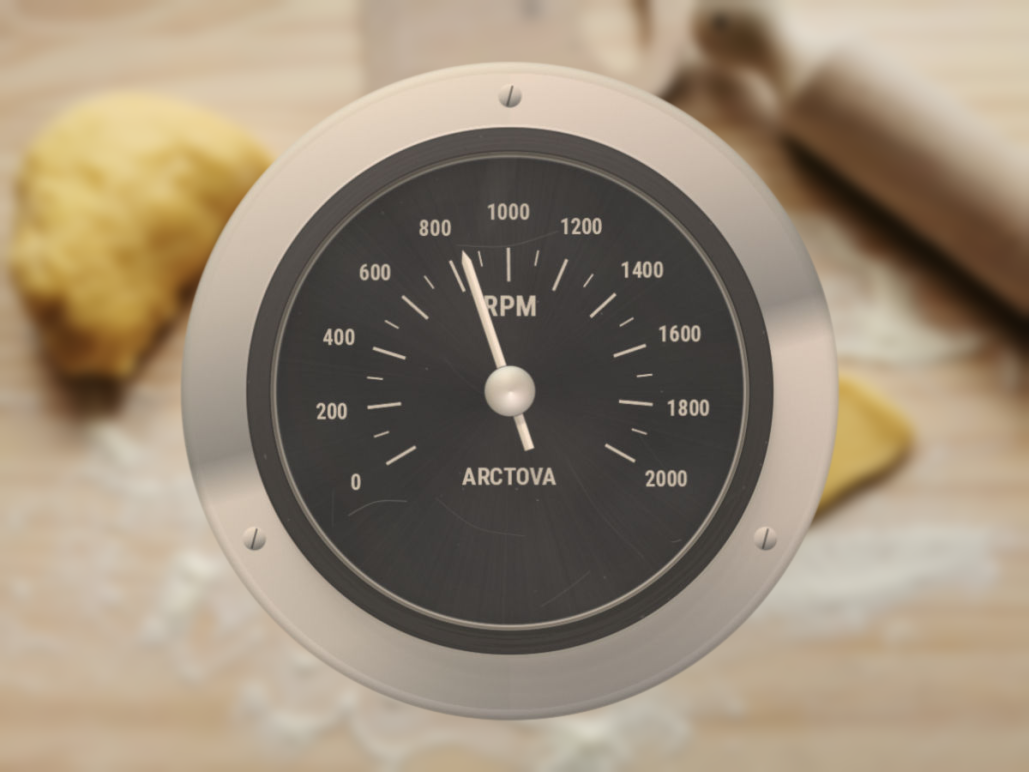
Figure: value=850 unit=rpm
